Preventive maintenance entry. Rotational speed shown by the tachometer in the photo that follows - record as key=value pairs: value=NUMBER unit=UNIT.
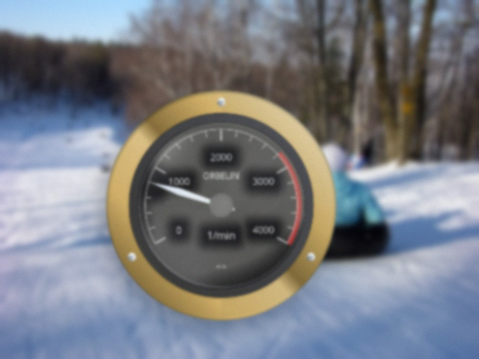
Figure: value=800 unit=rpm
